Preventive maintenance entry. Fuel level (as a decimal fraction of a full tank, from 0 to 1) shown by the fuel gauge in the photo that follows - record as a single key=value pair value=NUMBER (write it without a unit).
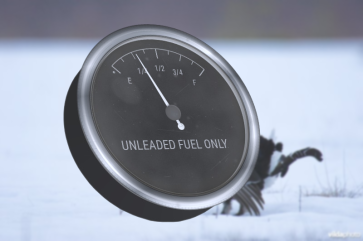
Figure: value=0.25
